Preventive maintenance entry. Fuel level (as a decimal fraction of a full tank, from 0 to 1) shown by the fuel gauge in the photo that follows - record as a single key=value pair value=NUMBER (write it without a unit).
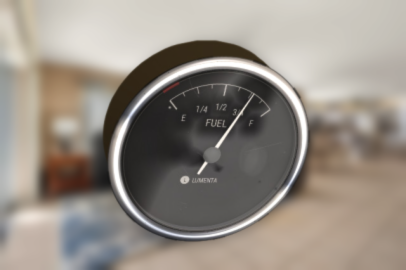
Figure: value=0.75
